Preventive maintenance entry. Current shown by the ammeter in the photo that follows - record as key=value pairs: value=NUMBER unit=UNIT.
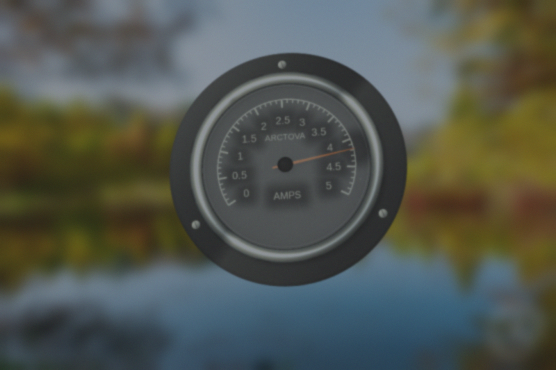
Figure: value=4.2 unit=A
